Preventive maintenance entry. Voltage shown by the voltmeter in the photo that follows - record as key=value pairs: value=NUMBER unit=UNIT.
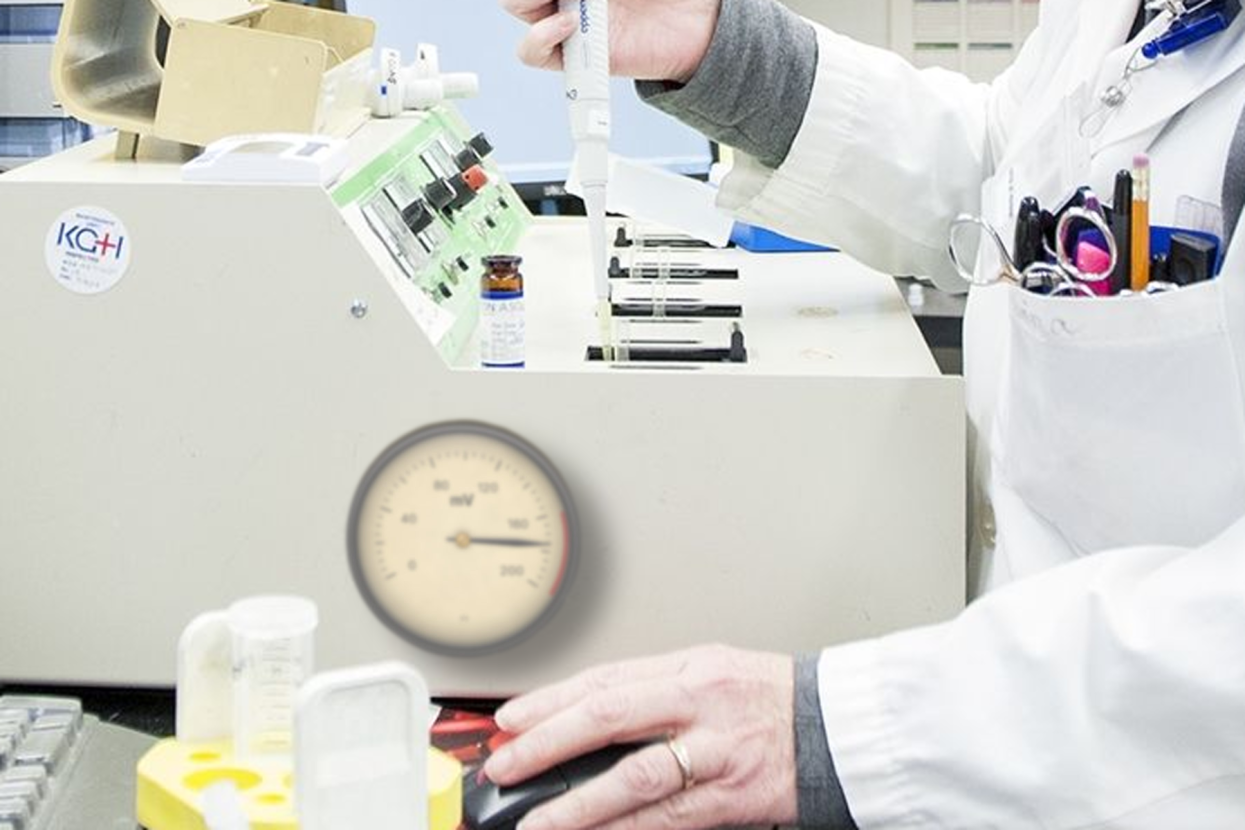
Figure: value=175 unit=mV
